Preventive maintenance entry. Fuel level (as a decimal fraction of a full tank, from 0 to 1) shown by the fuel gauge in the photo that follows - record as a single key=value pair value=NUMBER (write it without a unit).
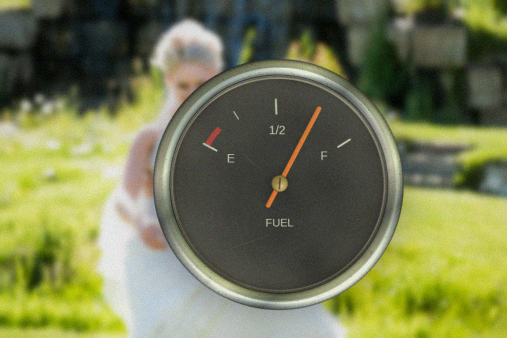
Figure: value=0.75
